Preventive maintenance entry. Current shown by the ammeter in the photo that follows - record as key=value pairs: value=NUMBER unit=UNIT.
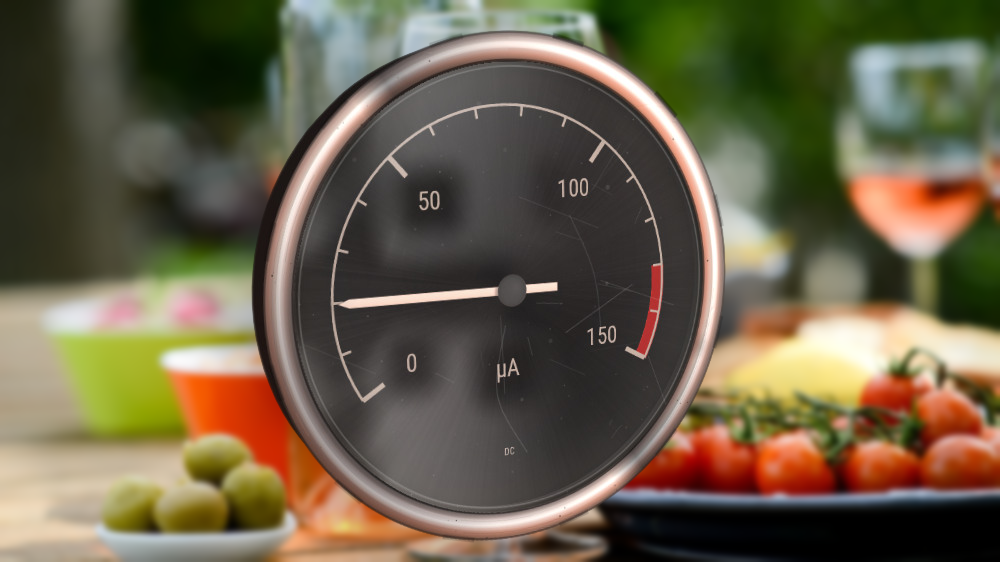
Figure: value=20 unit=µA
